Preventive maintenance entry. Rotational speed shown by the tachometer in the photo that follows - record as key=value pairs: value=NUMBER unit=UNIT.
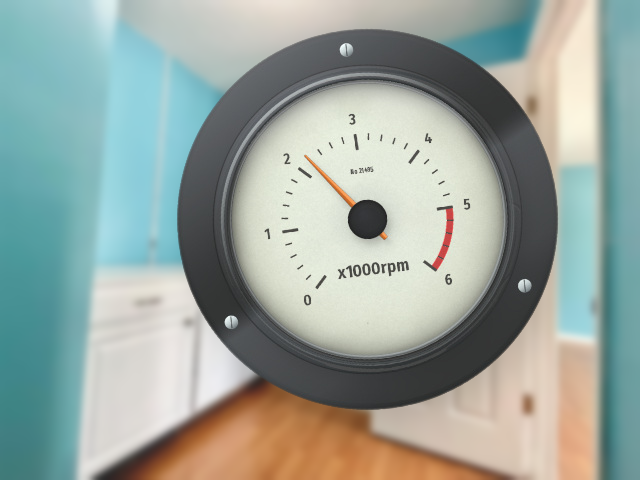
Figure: value=2200 unit=rpm
